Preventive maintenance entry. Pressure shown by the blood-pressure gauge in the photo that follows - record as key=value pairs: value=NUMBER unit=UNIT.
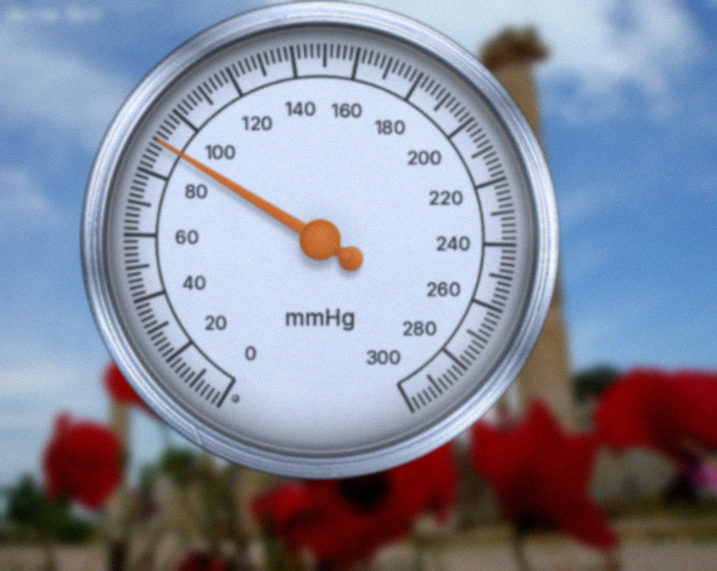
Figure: value=90 unit=mmHg
